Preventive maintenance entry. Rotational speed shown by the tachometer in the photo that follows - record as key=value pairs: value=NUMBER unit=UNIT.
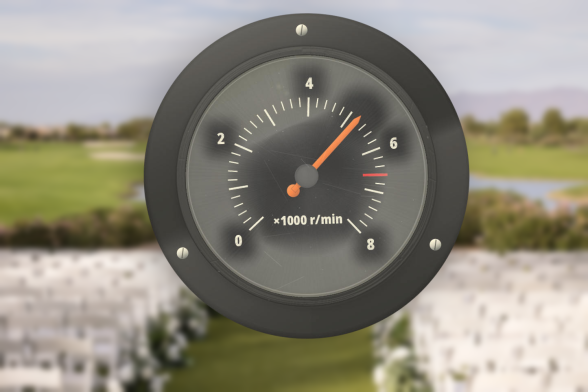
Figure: value=5200 unit=rpm
